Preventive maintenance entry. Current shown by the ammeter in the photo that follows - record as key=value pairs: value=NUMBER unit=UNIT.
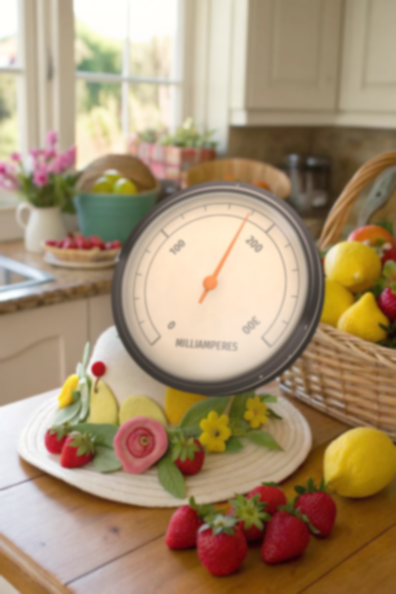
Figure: value=180 unit=mA
